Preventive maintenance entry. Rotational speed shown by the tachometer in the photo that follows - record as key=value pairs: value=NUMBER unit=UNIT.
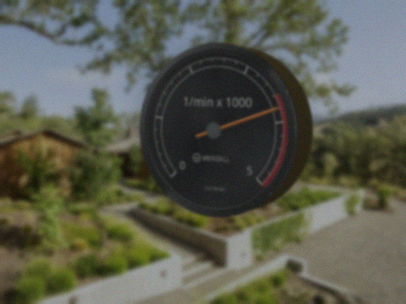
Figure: value=3800 unit=rpm
